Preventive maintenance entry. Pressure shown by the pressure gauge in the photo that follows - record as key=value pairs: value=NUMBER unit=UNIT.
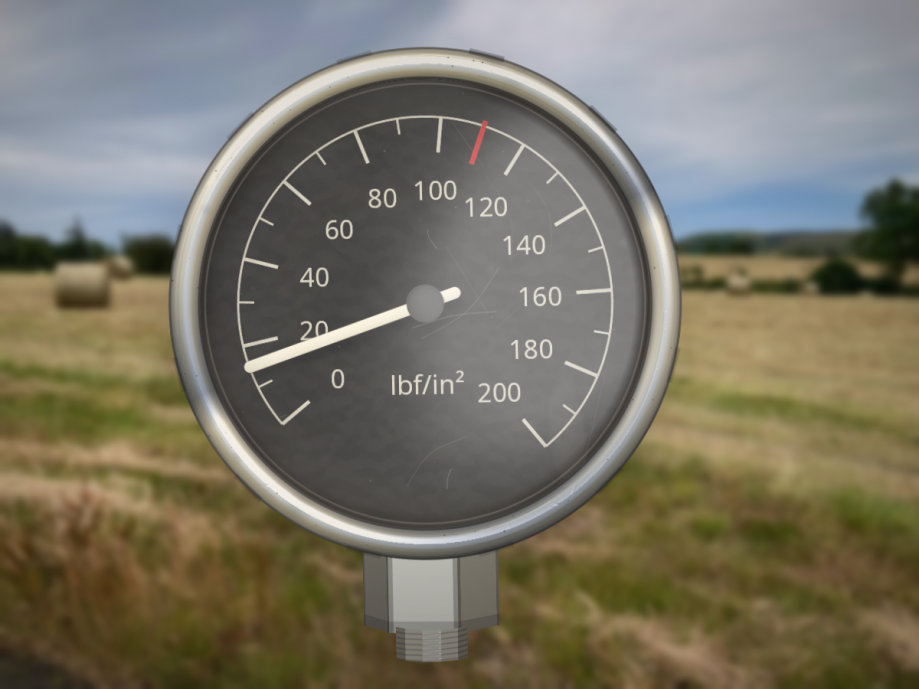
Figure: value=15 unit=psi
